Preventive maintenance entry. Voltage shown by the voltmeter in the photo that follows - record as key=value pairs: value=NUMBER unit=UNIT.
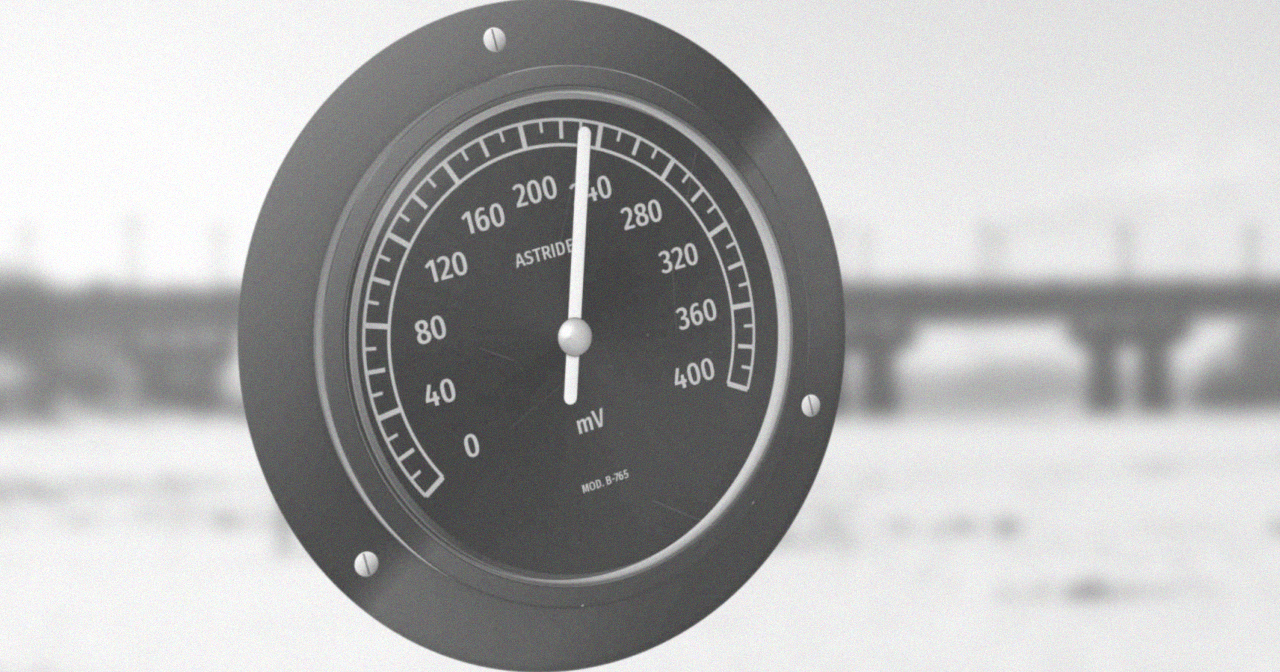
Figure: value=230 unit=mV
